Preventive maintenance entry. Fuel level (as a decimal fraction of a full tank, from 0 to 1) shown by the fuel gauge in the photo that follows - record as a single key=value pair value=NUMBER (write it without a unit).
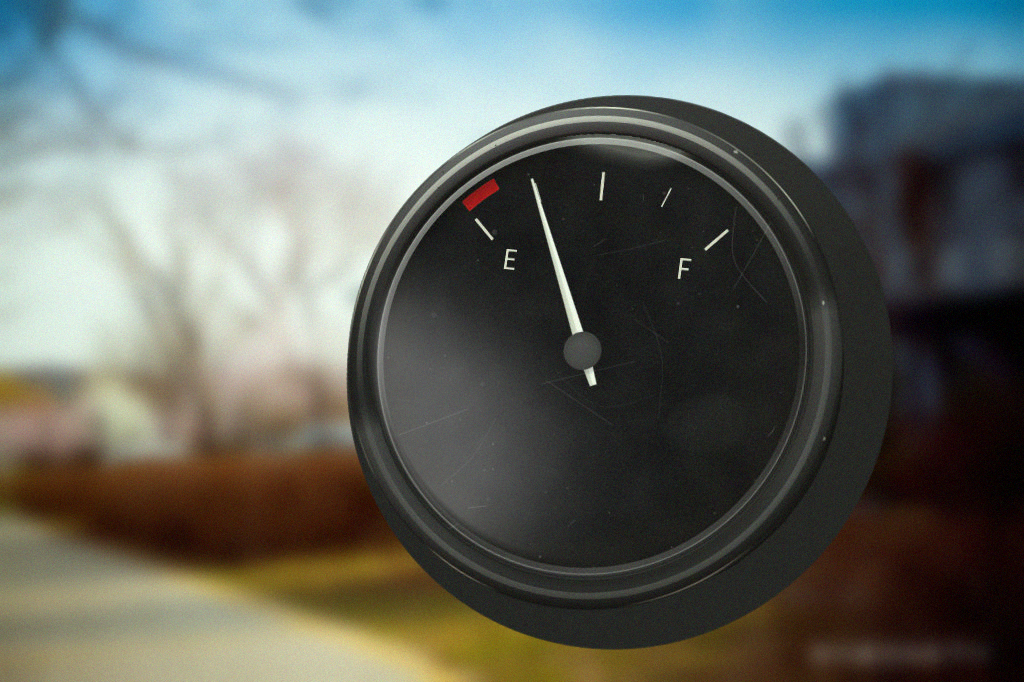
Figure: value=0.25
